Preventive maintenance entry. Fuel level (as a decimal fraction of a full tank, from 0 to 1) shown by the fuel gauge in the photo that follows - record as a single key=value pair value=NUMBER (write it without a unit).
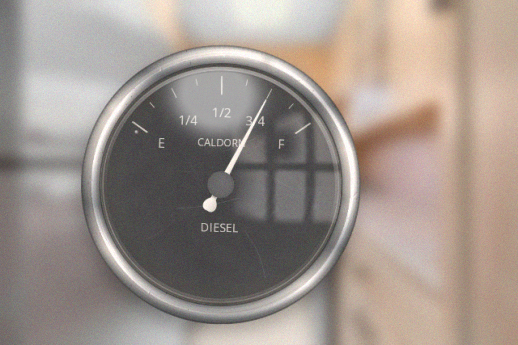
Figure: value=0.75
